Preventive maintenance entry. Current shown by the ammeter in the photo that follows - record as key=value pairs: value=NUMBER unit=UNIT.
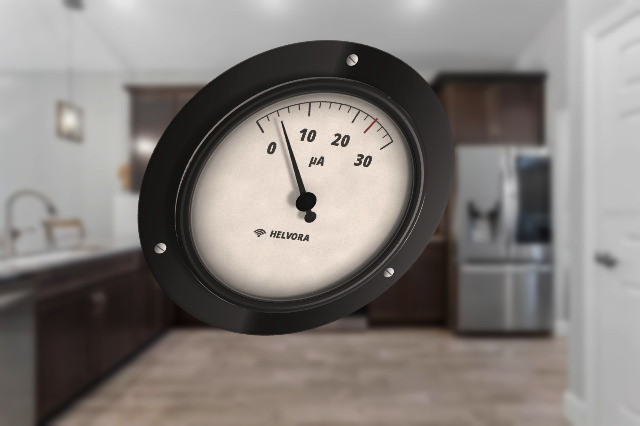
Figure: value=4 unit=µA
